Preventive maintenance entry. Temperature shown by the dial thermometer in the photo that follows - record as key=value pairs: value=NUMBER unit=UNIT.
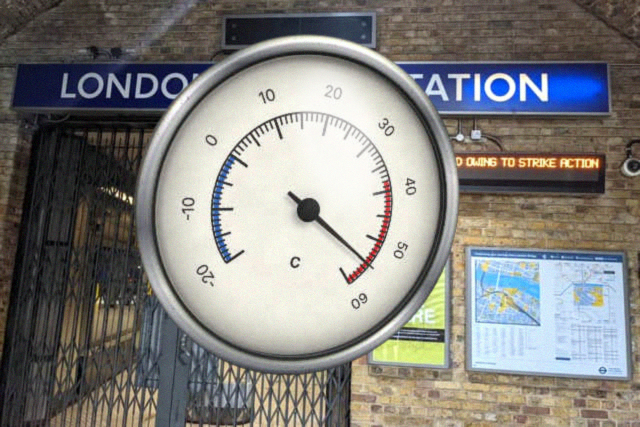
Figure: value=55 unit=°C
